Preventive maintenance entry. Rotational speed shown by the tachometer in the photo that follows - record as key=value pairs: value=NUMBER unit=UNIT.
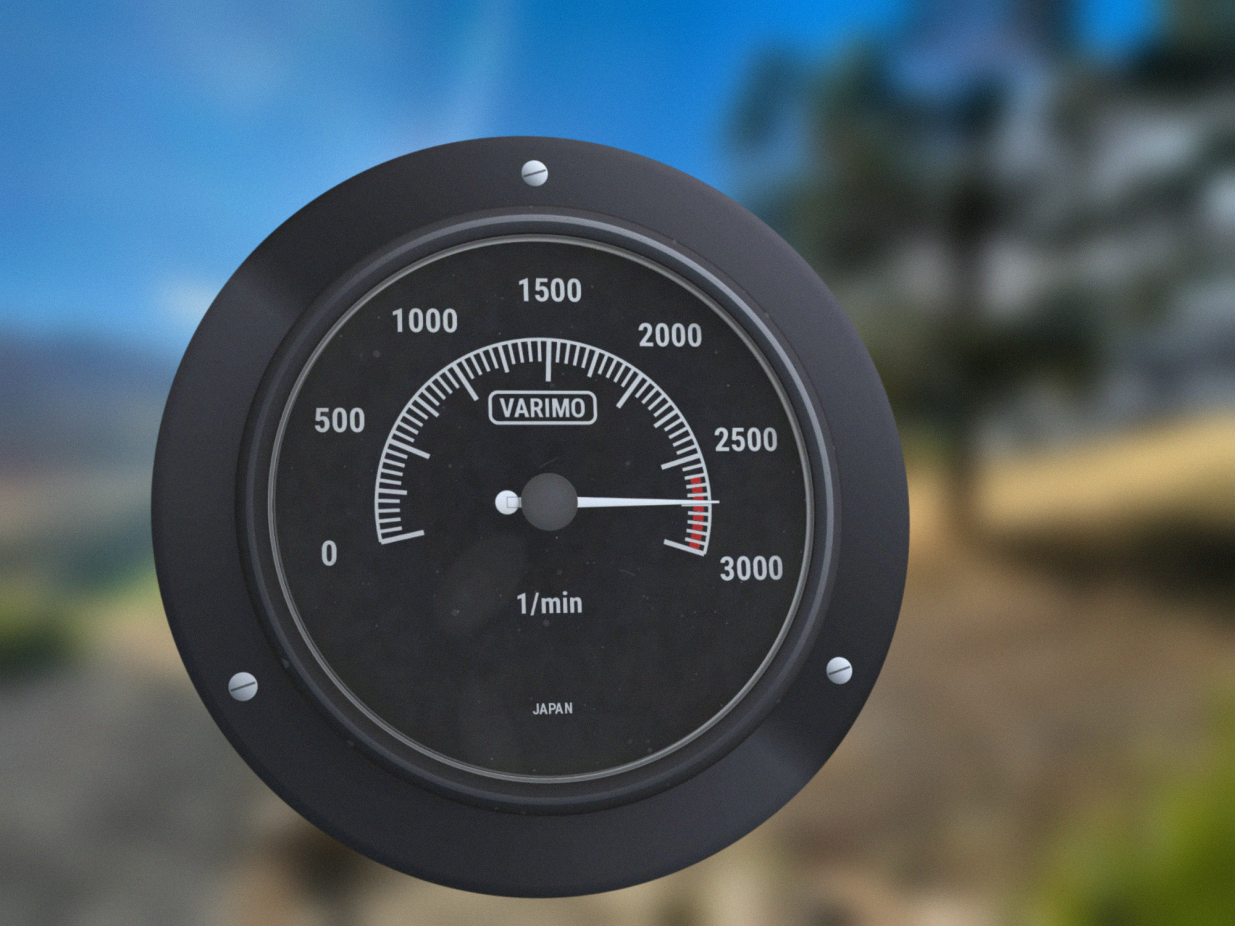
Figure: value=2750 unit=rpm
